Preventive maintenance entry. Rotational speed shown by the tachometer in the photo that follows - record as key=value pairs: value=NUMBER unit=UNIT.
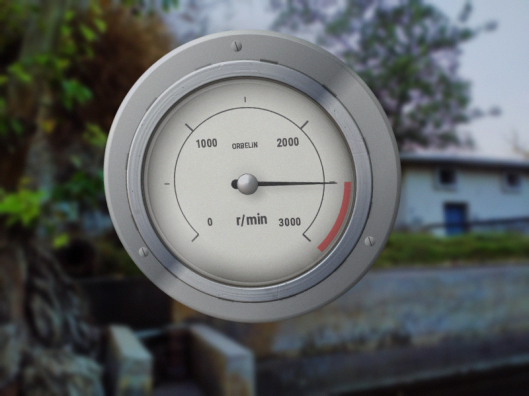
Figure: value=2500 unit=rpm
